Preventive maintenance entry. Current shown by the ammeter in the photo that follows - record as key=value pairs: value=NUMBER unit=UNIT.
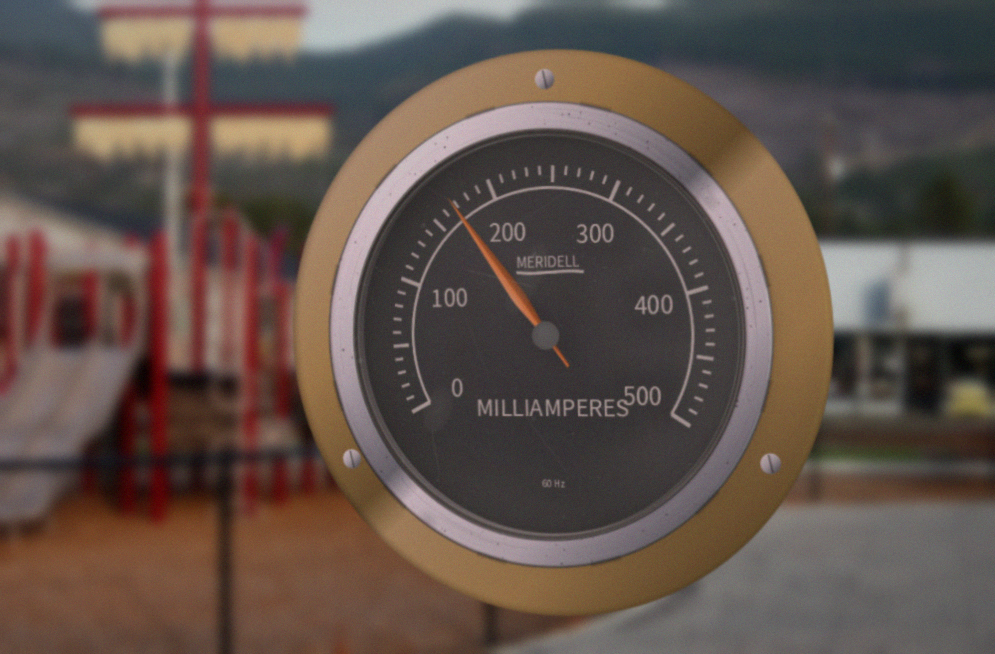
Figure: value=170 unit=mA
